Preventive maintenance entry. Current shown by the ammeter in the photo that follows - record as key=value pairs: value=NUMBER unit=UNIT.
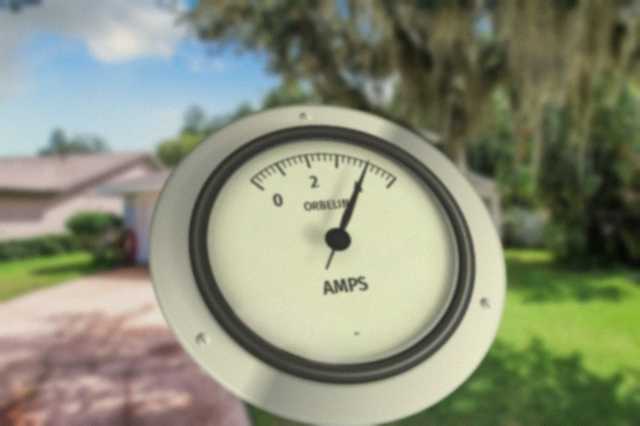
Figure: value=4 unit=A
